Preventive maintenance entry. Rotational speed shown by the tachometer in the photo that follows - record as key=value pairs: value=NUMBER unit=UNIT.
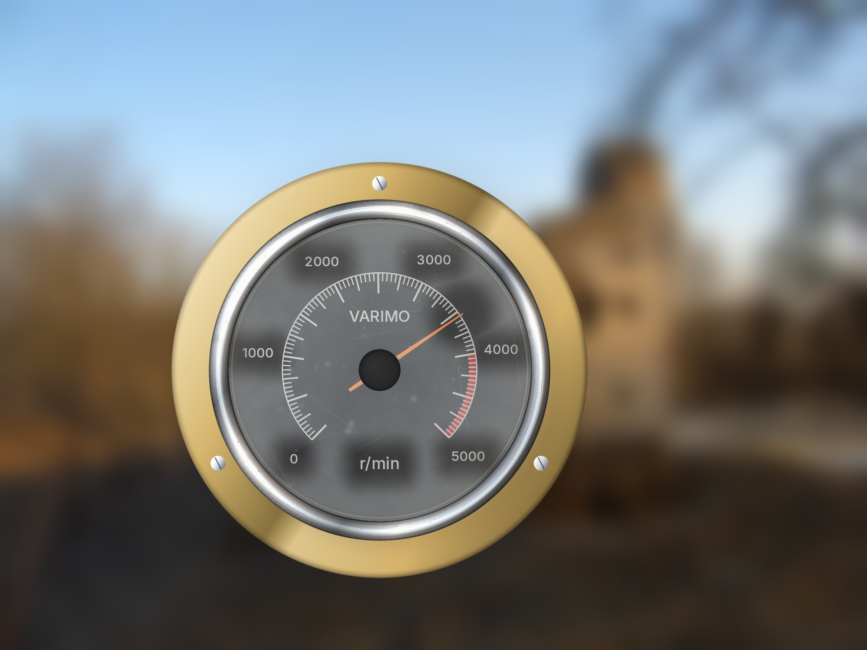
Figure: value=3550 unit=rpm
